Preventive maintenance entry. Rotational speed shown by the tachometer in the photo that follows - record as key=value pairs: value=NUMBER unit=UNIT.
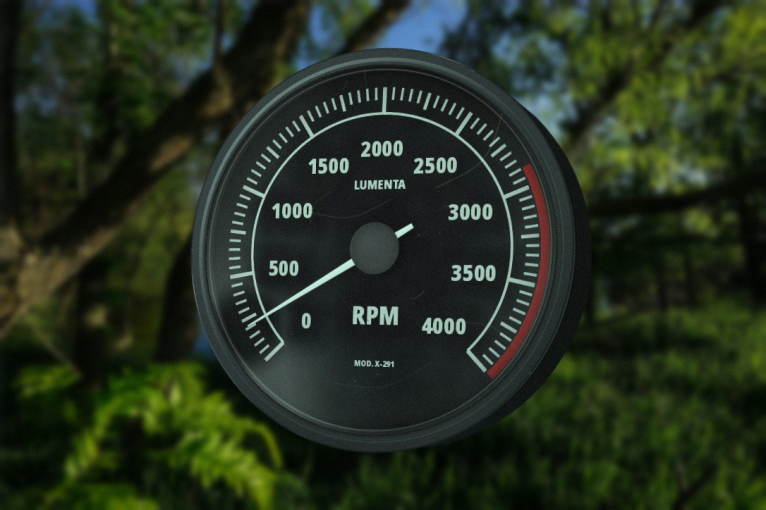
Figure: value=200 unit=rpm
